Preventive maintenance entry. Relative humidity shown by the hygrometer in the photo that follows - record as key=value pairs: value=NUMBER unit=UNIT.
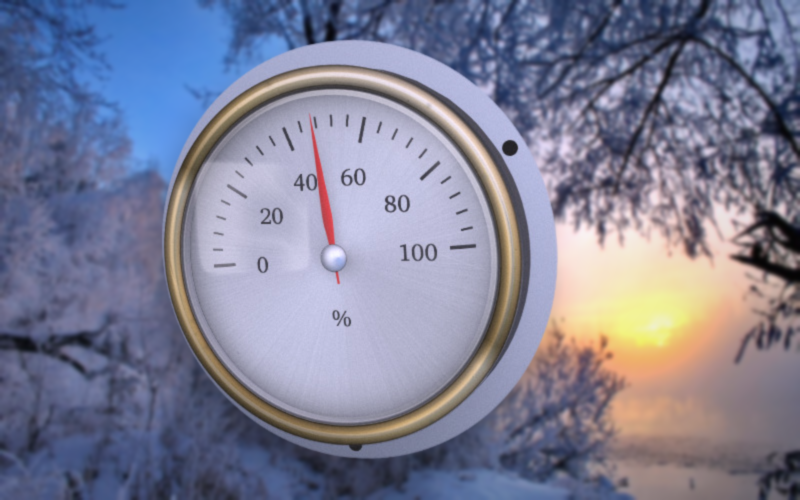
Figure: value=48 unit=%
